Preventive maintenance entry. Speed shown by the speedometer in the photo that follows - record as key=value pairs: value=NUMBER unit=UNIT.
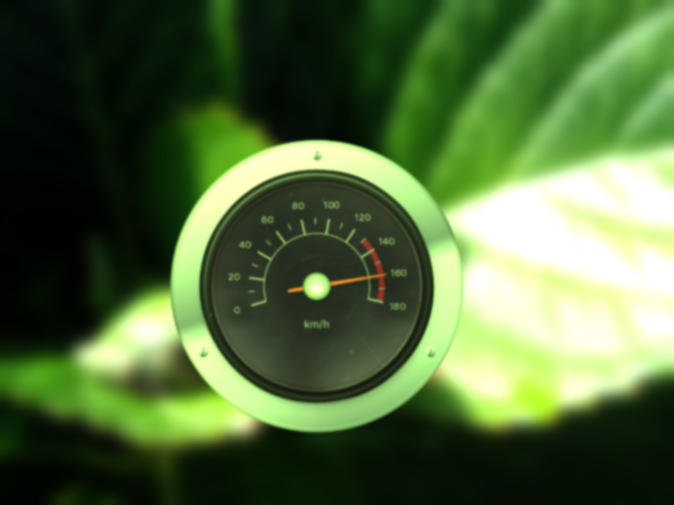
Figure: value=160 unit=km/h
